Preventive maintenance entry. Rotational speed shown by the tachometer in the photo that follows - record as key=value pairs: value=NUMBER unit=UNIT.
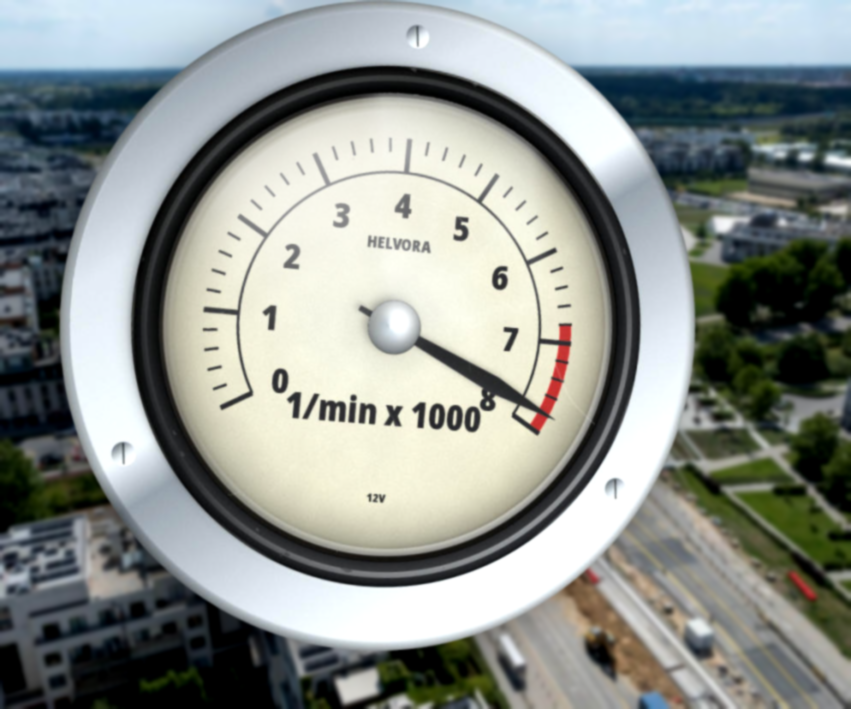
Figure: value=7800 unit=rpm
